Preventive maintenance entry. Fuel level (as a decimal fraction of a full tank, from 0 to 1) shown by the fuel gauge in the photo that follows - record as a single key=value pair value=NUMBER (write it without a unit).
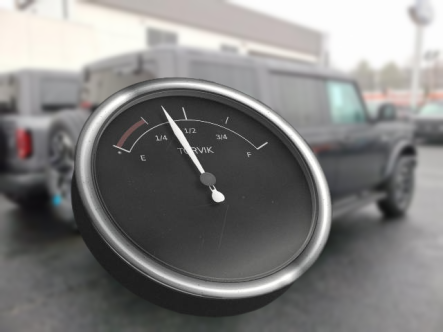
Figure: value=0.375
